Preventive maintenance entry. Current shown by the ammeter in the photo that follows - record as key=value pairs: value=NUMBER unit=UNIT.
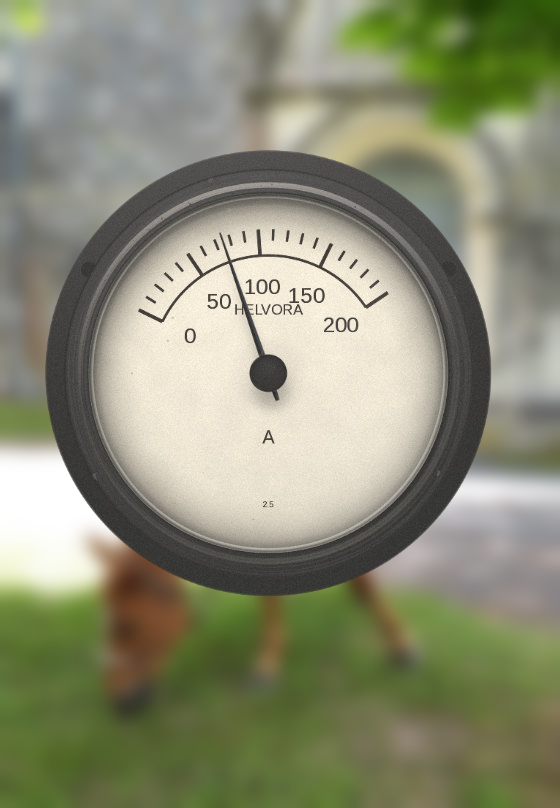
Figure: value=75 unit=A
